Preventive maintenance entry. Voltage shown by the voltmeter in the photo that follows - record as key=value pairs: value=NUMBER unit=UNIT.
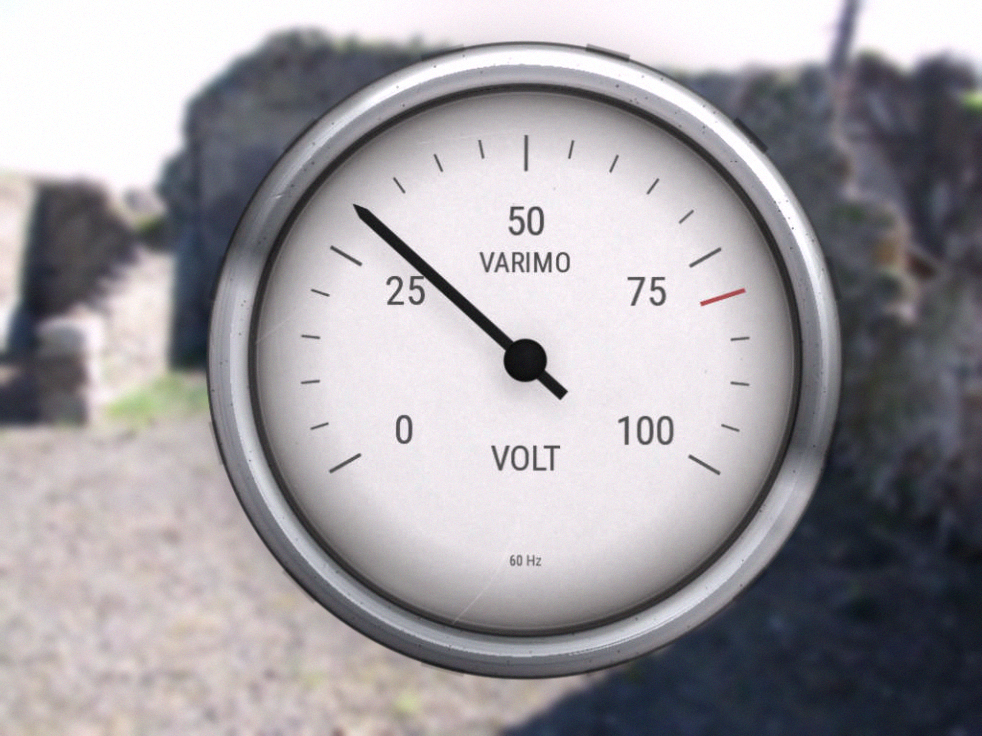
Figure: value=30 unit=V
